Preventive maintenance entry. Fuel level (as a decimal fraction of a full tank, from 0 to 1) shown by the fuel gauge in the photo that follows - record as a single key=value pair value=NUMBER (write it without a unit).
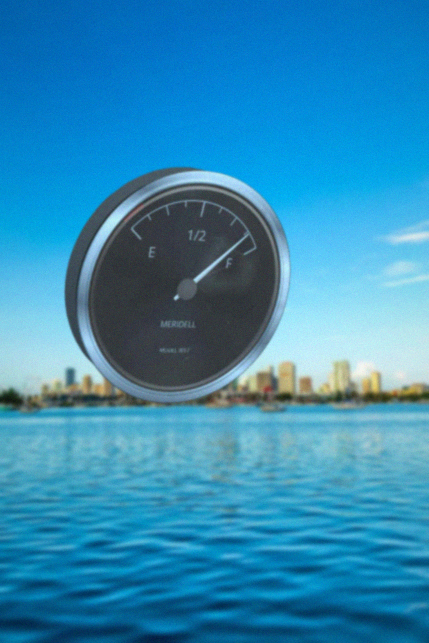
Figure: value=0.875
